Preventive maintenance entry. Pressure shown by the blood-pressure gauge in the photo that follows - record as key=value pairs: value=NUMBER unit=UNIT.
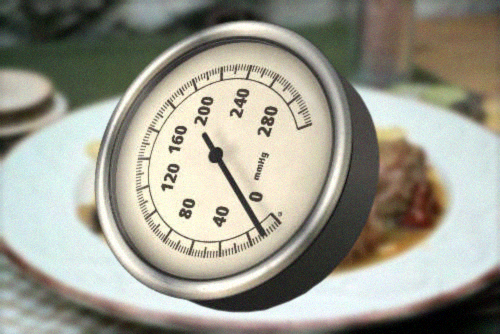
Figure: value=10 unit=mmHg
